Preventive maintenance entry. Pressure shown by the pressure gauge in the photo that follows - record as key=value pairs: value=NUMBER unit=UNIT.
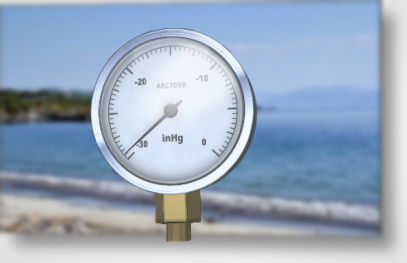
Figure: value=-29.5 unit=inHg
